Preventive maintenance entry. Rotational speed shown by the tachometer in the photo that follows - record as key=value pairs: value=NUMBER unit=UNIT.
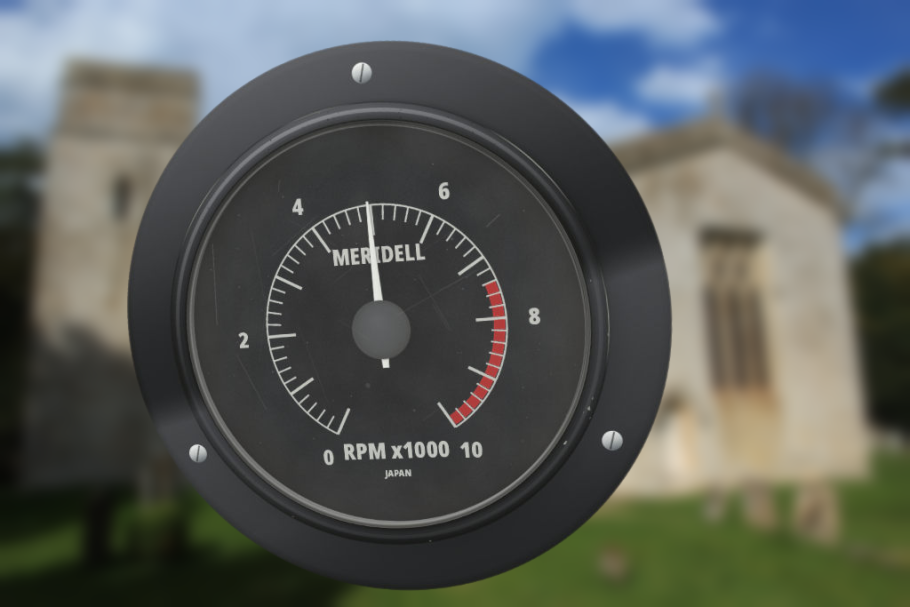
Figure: value=5000 unit=rpm
